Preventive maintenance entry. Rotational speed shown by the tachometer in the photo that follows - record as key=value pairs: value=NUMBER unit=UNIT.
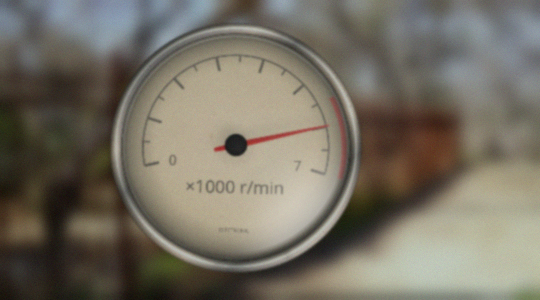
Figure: value=6000 unit=rpm
